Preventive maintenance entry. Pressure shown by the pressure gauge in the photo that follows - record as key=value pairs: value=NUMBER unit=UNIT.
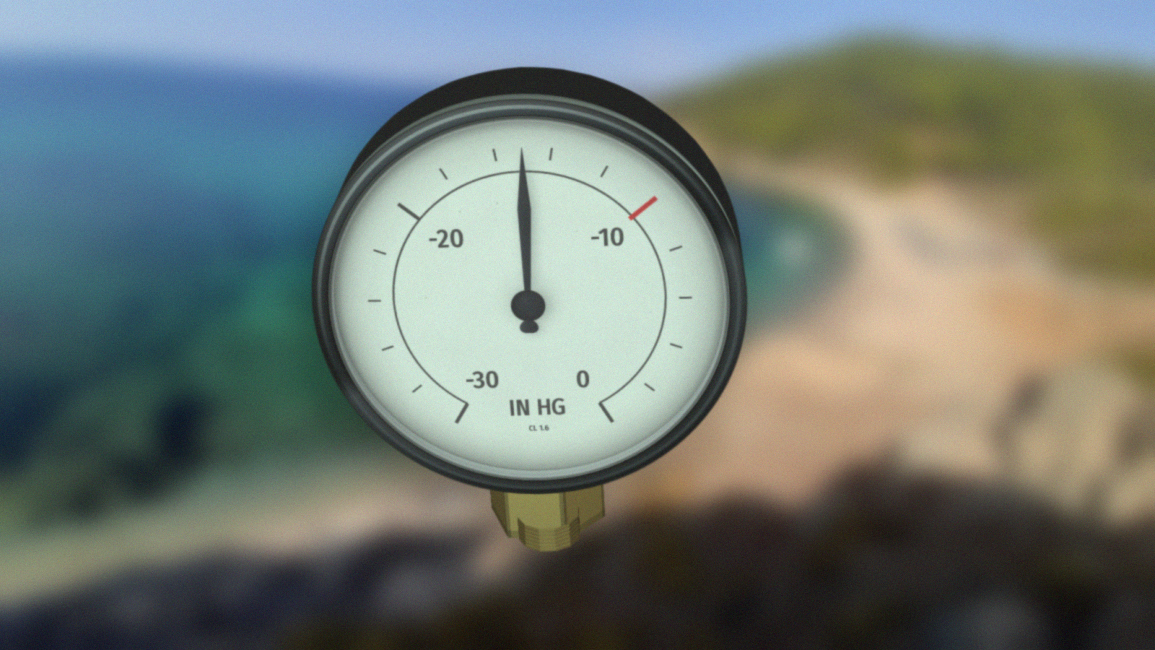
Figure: value=-15 unit=inHg
